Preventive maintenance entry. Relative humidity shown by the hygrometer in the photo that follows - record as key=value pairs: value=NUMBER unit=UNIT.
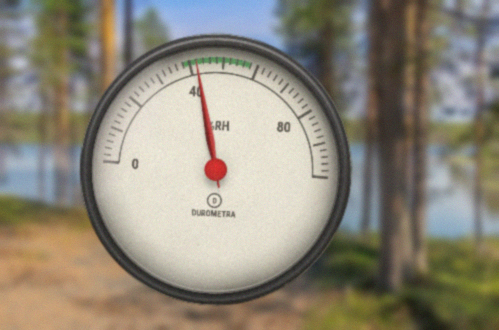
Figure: value=42 unit=%
